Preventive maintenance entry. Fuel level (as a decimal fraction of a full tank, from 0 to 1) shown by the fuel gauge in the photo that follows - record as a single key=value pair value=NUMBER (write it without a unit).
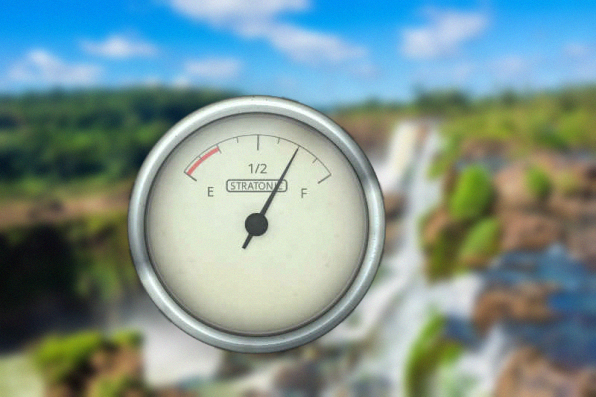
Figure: value=0.75
